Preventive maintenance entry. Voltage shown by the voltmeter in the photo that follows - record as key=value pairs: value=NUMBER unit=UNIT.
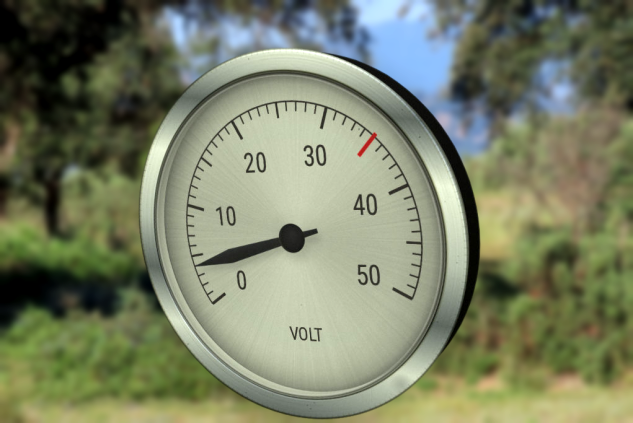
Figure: value=4 unit=V
